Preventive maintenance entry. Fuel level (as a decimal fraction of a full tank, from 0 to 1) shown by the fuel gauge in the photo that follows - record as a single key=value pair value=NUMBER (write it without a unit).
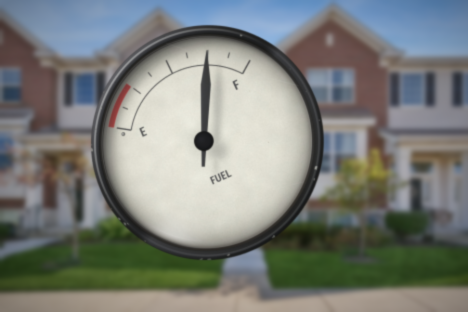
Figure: value=0.75
